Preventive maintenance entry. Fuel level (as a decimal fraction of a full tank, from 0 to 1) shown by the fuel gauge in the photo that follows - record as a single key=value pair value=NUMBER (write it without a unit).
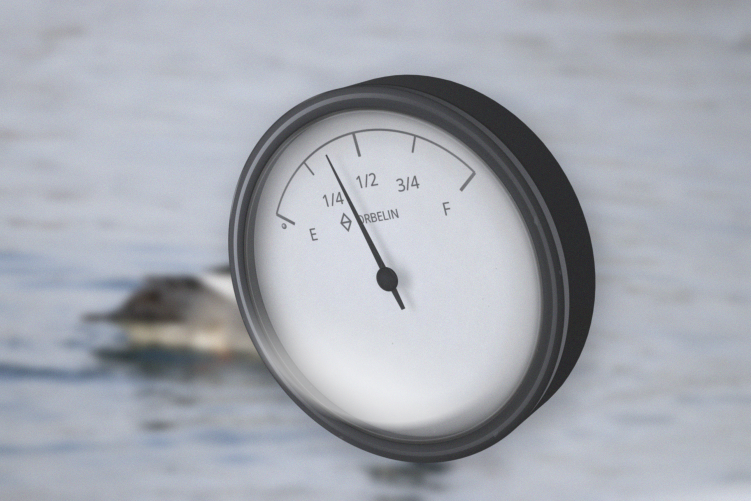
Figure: value=0.375
